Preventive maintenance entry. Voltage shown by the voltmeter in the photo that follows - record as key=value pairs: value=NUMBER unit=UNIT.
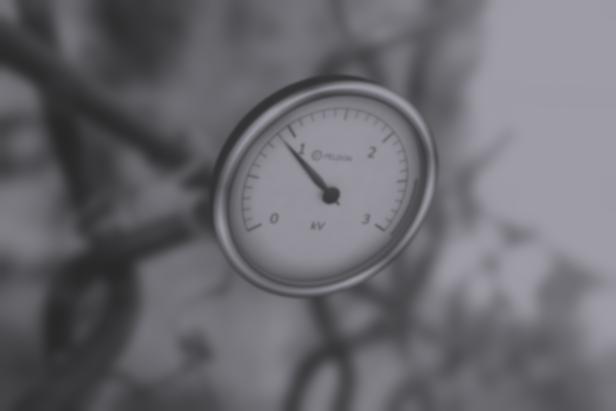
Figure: value=0.9 unit=kV
